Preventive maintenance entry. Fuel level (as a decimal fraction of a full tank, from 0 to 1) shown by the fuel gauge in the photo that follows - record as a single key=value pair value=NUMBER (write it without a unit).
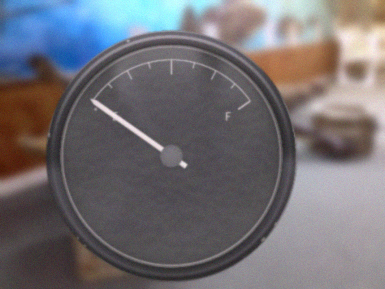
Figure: value=0
